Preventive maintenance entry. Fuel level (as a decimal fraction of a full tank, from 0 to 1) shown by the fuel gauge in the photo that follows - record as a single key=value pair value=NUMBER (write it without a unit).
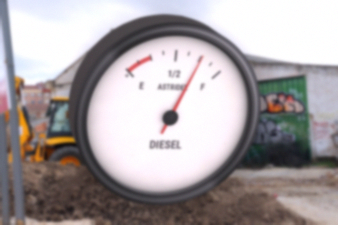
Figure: value=0.75
